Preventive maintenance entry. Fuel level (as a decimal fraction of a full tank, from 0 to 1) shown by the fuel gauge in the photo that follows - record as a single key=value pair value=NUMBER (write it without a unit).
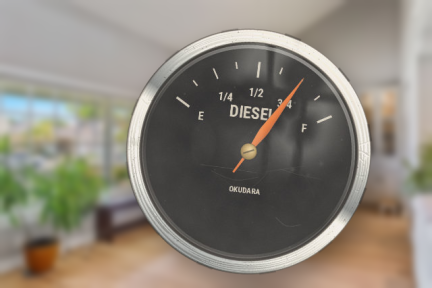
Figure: value=0.75
